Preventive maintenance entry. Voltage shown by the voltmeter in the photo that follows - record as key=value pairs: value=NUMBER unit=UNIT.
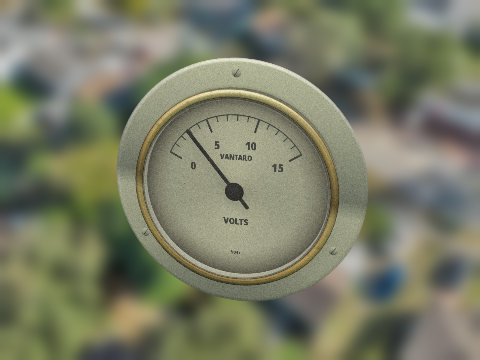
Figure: value=3 unit=V
